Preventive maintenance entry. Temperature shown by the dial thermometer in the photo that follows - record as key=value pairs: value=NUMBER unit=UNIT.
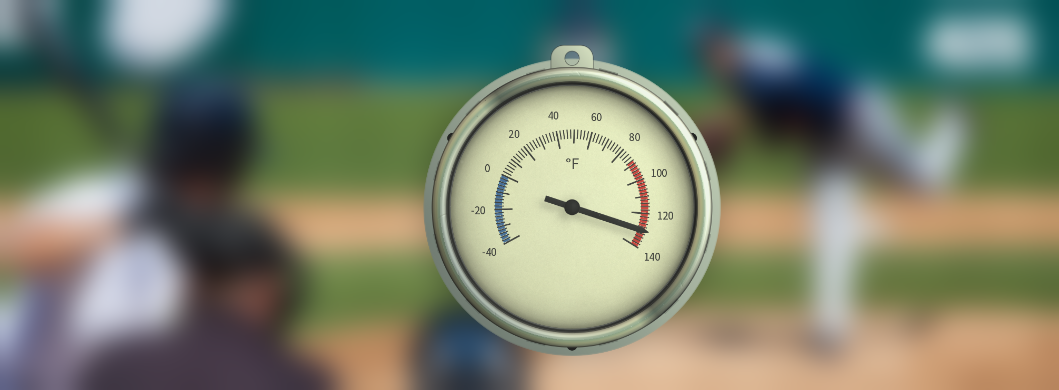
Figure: value=130 unit=°F
